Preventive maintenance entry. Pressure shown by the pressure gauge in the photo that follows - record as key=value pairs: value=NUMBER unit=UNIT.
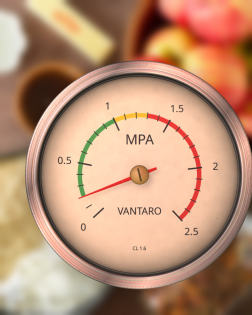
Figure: value=0.2 unit=MPa
